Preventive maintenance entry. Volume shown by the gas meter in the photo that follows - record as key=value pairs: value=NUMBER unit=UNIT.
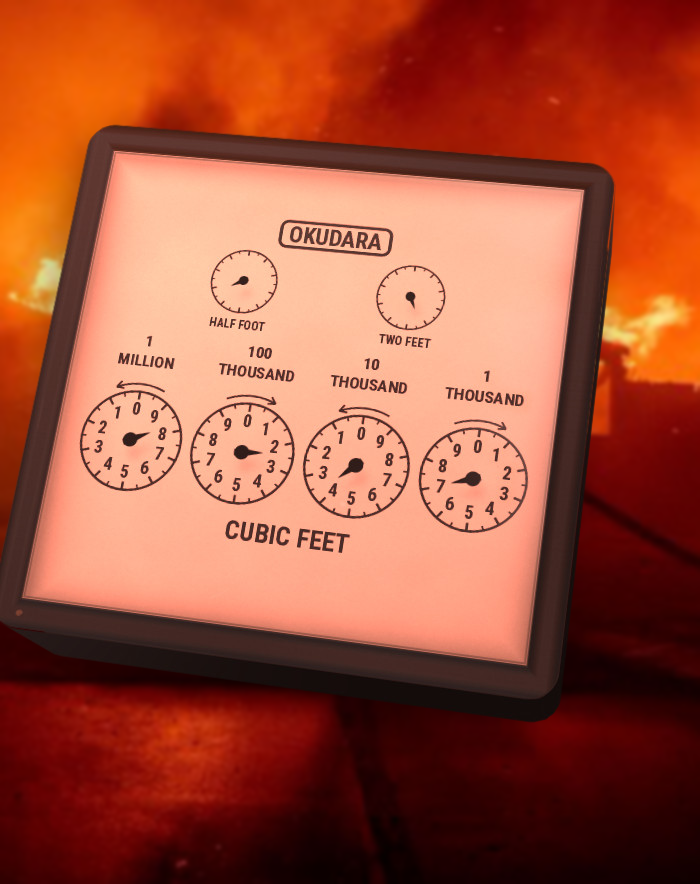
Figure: value=823700 unit=ft³
